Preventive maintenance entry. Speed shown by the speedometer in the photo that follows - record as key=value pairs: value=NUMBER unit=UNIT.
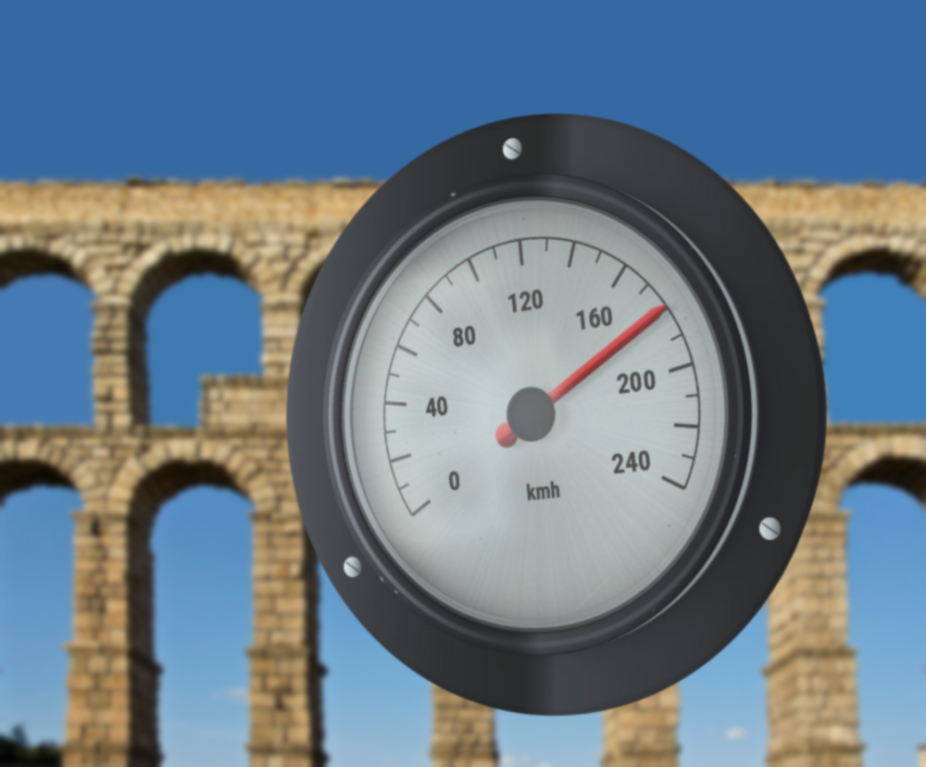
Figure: value=180 unit=km/h
